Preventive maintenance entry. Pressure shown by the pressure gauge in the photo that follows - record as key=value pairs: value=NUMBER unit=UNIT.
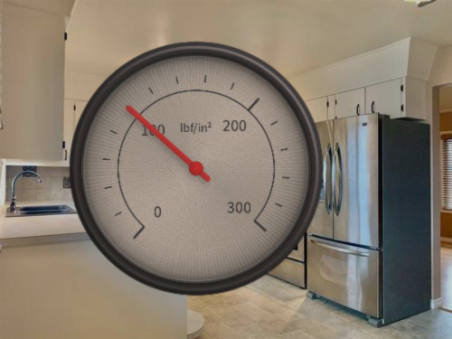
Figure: value=100 unit=psi
